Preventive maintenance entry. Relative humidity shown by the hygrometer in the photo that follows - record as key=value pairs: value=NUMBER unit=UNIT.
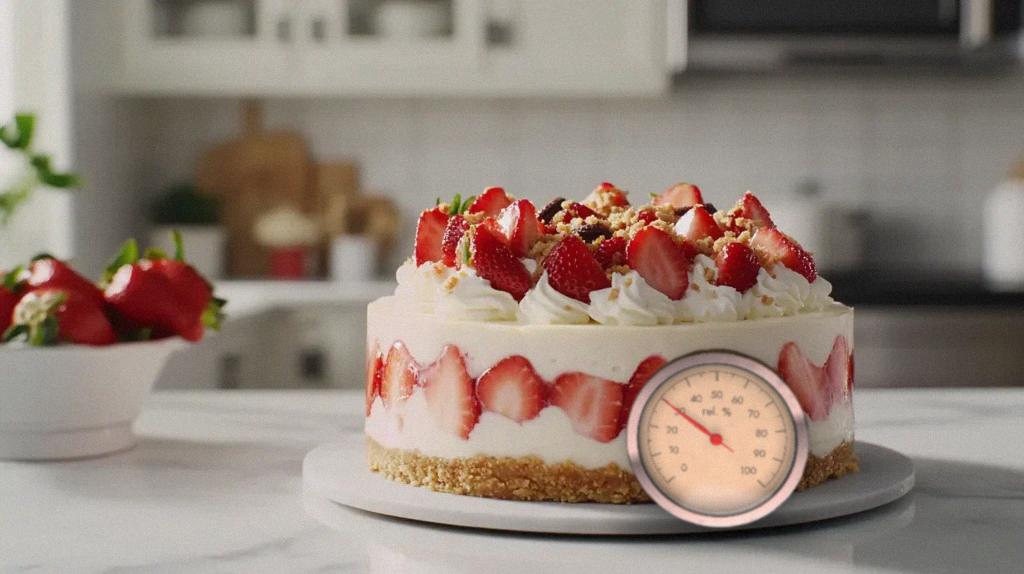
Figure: value=30 unit=%
